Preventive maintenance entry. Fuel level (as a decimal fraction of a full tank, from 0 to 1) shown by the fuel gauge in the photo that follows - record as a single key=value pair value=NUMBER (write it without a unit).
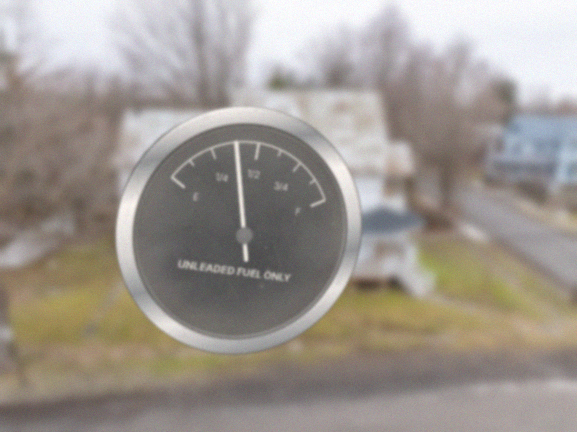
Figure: value=0.375
